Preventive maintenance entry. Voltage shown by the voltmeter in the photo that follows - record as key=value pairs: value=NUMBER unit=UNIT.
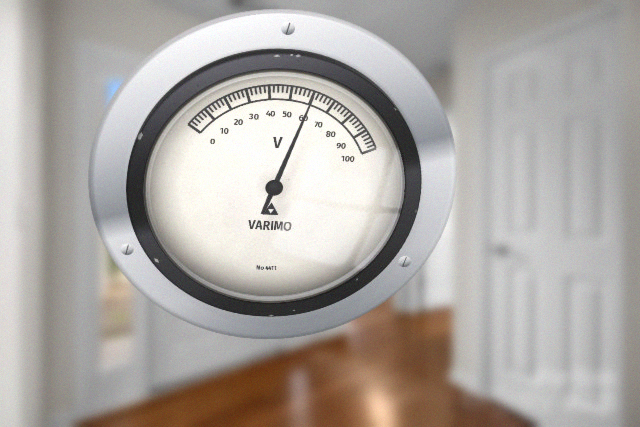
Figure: value=60 unit=V
